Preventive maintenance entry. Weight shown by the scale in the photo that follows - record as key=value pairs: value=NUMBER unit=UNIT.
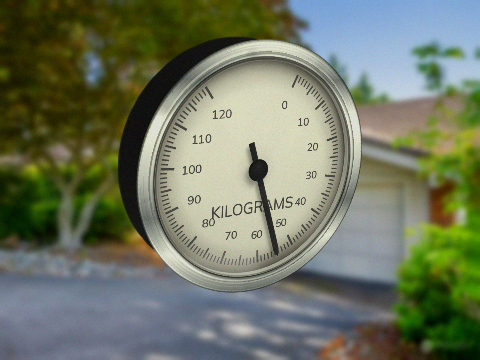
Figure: value=55 unit=kg
